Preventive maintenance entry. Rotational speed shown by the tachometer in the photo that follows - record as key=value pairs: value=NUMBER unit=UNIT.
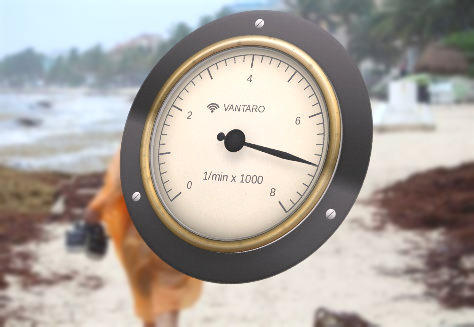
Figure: value=7000 unit=rpm
